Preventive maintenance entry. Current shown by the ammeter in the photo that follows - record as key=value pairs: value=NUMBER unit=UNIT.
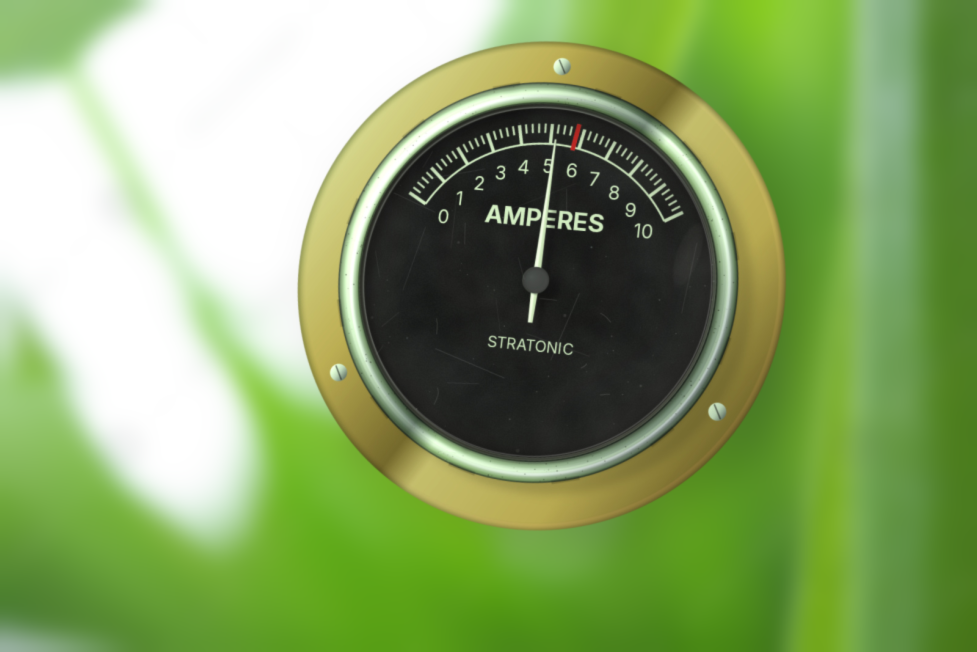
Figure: value=5.2 unit=A
